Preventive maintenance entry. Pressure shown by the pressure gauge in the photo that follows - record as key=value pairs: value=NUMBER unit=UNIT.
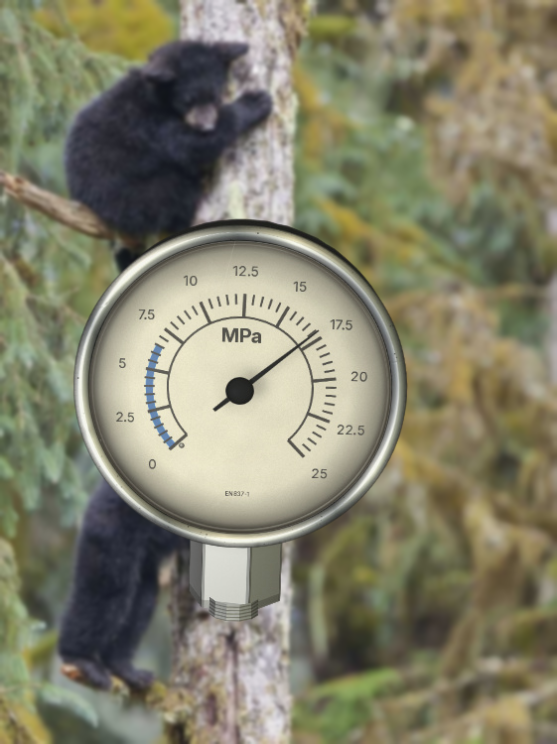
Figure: value=17 unit=MPa
